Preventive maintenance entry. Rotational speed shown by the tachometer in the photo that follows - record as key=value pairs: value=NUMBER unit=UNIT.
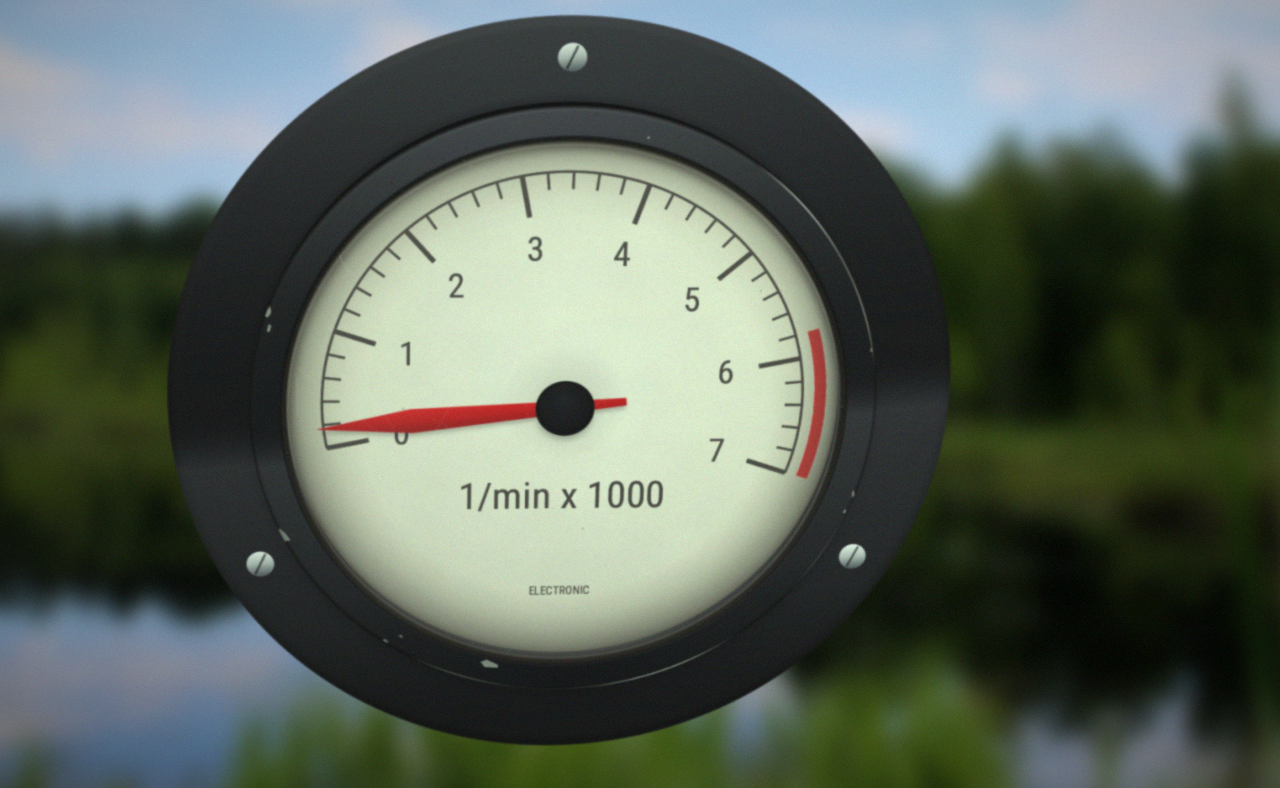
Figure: value=200 unit=rpm
